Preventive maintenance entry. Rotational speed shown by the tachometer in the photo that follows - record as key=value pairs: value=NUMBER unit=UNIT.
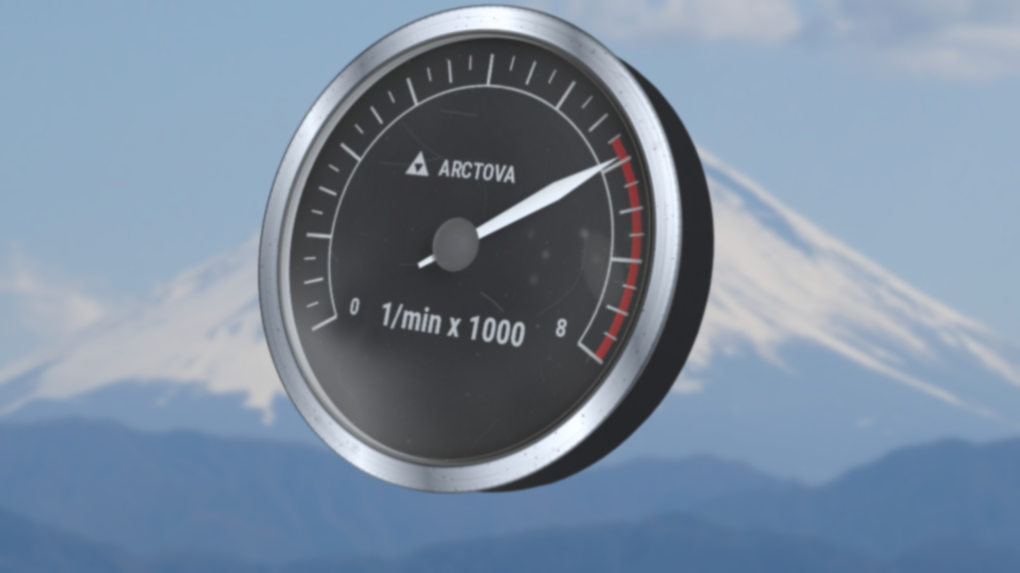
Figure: value=6000 unit=rpm
